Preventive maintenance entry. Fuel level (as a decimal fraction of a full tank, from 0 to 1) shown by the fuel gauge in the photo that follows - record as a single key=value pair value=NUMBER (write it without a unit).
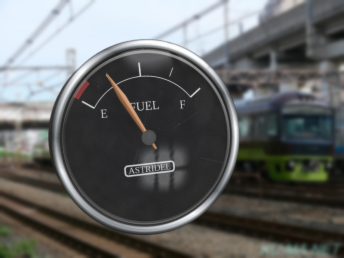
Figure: value=0.25
